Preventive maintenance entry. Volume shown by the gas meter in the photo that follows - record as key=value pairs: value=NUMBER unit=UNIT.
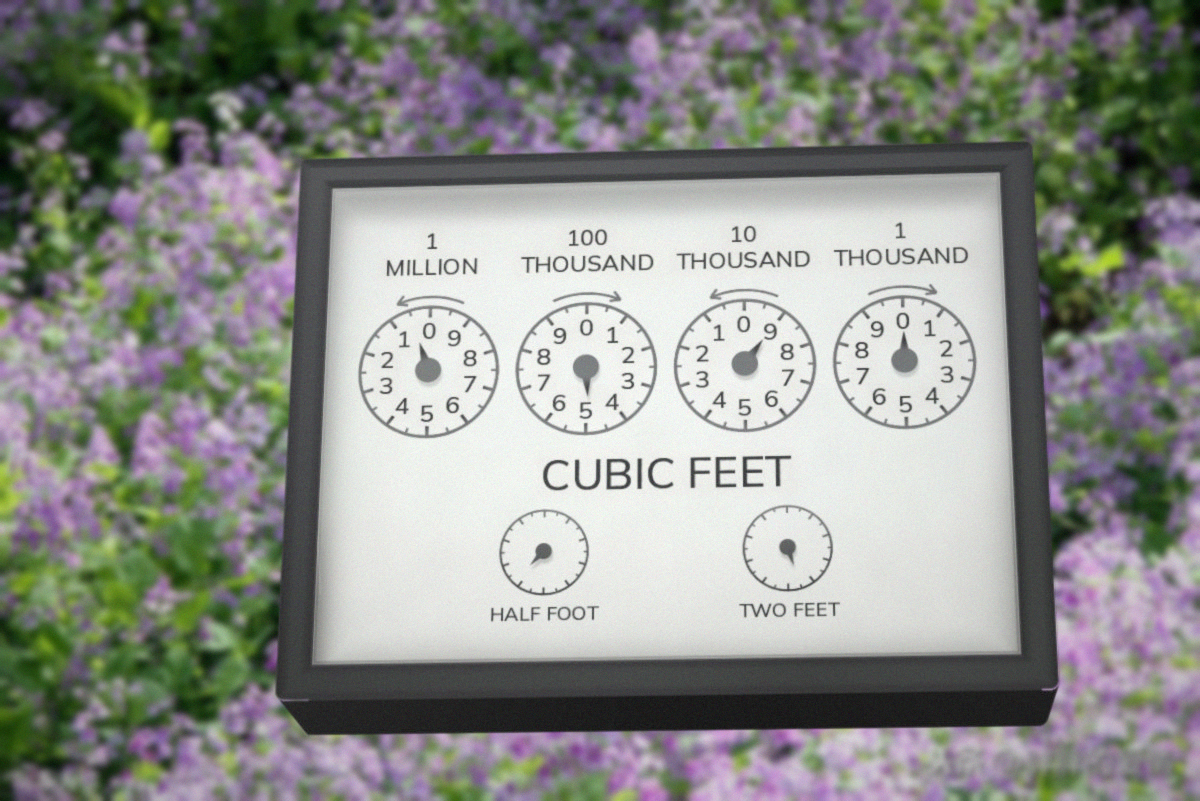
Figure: value=49000 unit=ft³
